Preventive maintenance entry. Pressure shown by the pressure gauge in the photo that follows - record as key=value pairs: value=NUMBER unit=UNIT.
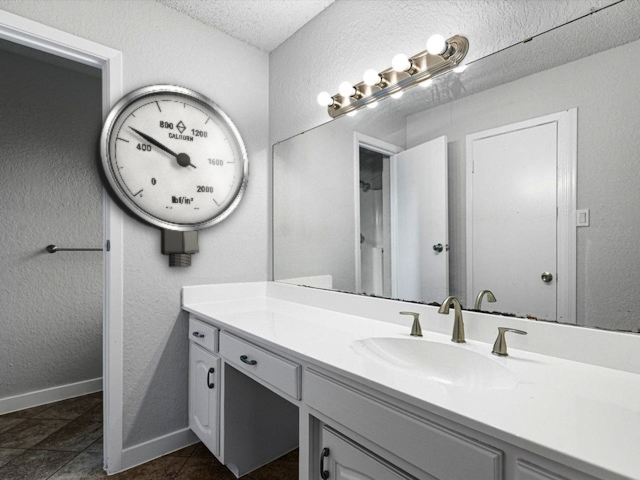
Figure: value=500 unit=psi
